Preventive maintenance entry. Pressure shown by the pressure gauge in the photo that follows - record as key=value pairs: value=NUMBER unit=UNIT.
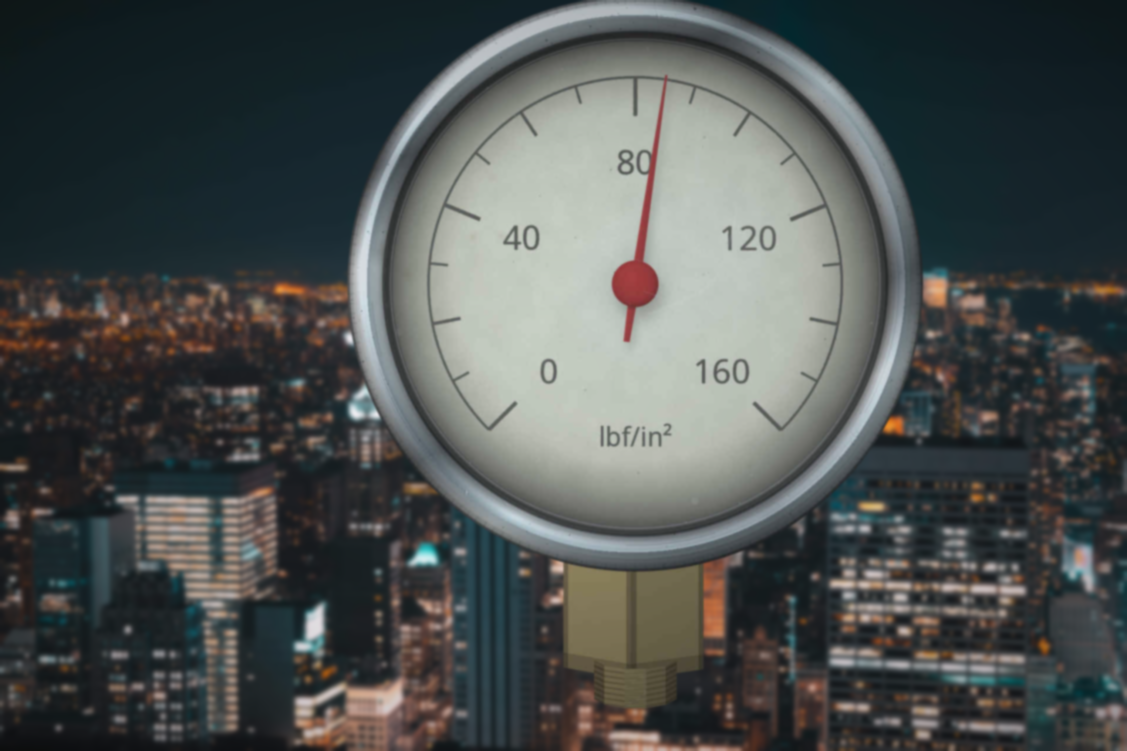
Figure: value=85 unit=psi
